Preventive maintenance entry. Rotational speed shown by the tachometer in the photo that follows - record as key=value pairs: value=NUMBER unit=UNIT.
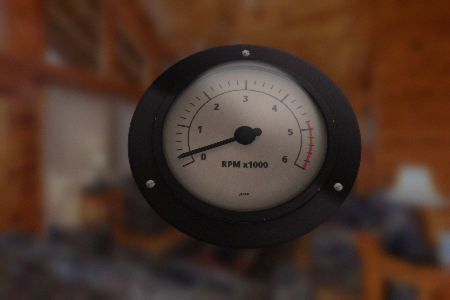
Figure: value=200 unit=rpm
